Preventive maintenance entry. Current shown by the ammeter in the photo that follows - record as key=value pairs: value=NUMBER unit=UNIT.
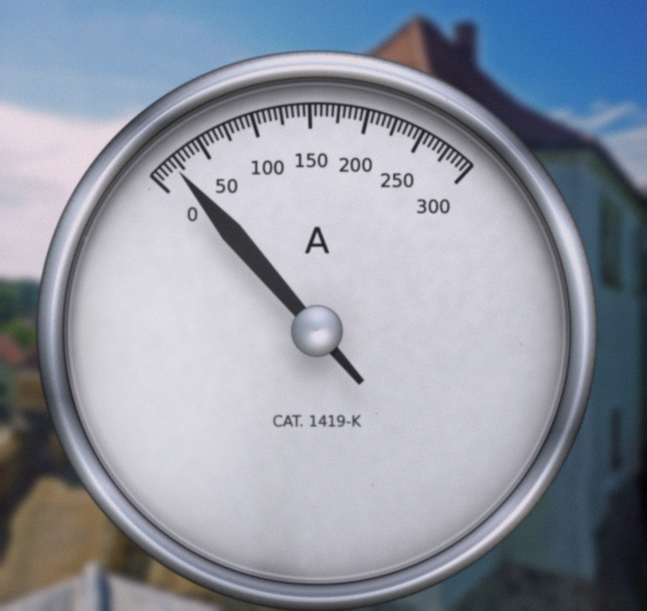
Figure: value=20 unit=A
